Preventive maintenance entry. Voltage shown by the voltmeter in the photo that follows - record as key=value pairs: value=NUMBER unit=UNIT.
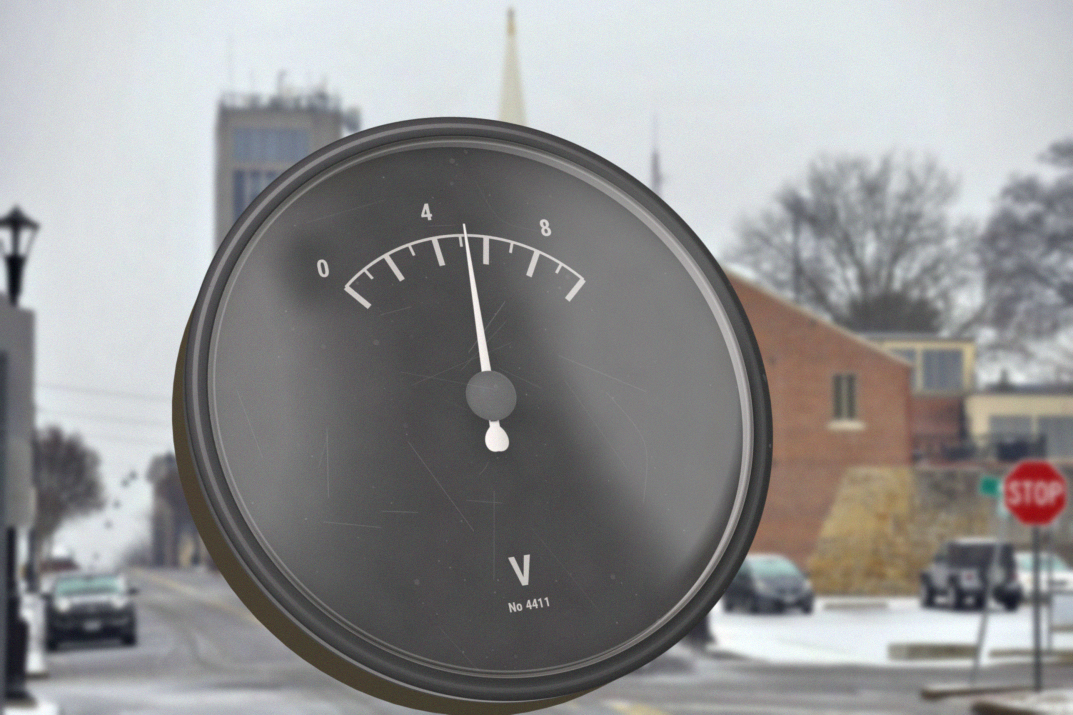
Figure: value=5 unit=V
